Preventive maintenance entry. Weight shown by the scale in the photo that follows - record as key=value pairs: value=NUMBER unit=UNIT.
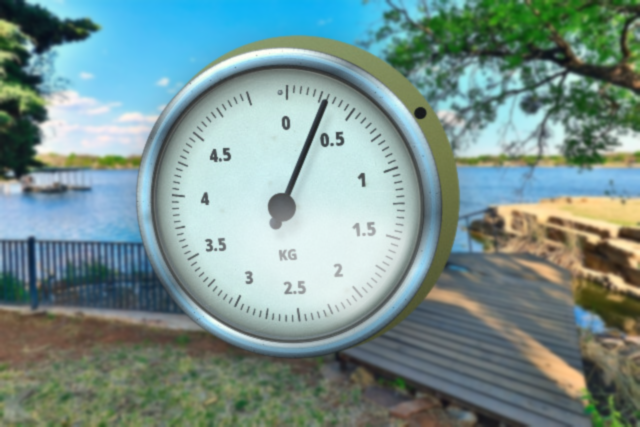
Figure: value=0.3 unit=kg
